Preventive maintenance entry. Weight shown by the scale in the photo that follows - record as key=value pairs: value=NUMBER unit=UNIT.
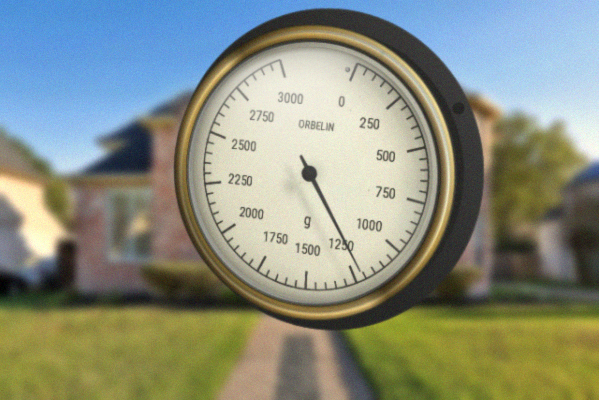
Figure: value=1200 unit=g
